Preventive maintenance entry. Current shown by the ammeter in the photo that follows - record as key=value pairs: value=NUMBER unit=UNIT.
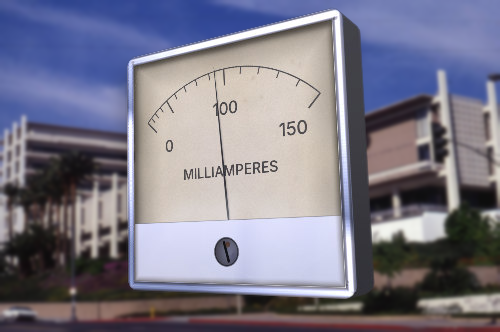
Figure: value=95 unit=mA
